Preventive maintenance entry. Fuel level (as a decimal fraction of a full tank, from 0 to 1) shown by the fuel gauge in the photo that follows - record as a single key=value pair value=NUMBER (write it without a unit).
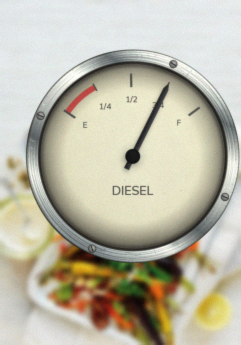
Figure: value=0.75
